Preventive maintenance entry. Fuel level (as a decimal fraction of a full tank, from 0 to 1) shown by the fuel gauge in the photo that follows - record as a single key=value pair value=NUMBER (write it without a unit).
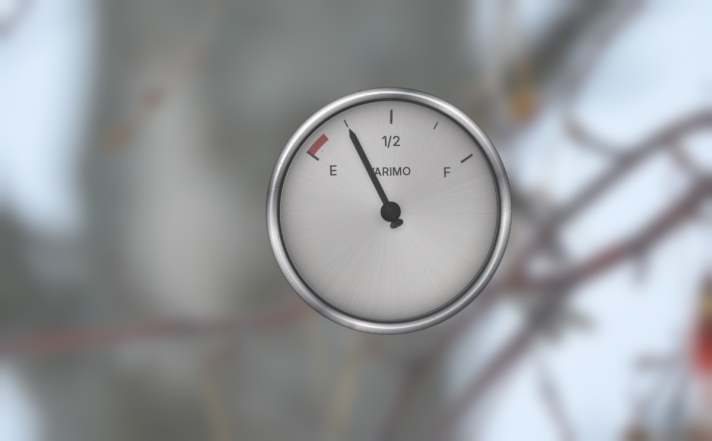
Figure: value=0.25
